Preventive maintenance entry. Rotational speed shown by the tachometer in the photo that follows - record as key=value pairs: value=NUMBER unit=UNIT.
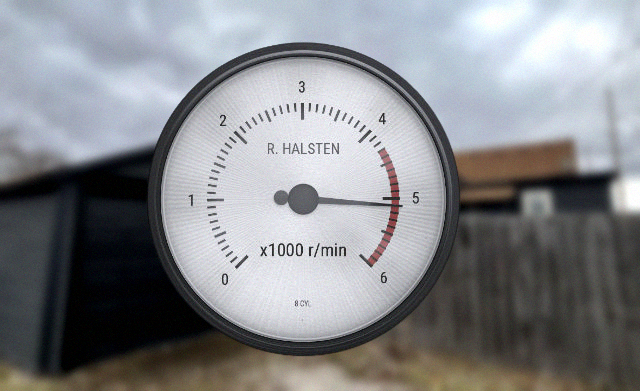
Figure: value=5100 unit=rpm
